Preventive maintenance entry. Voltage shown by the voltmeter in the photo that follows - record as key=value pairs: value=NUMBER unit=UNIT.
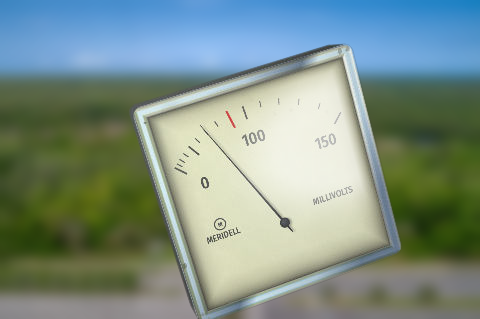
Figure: value=70 unit=mV
